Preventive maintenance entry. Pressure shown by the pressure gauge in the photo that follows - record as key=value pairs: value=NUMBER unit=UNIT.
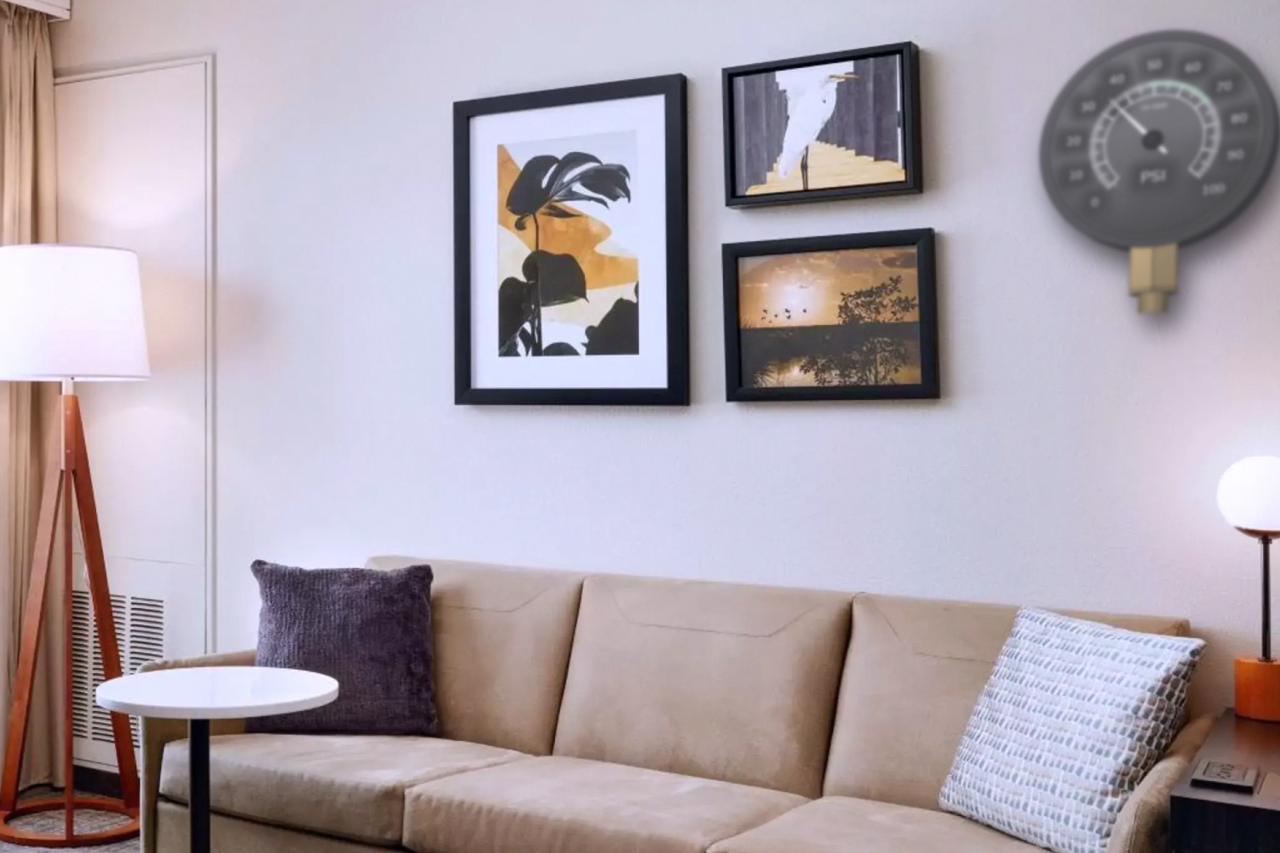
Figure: value=35 unit=psi
